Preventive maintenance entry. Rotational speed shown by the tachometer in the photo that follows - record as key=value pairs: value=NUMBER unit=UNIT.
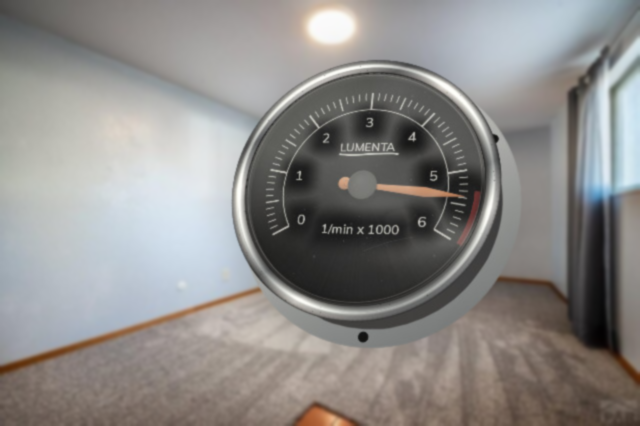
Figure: value=5400 unit=rpm
